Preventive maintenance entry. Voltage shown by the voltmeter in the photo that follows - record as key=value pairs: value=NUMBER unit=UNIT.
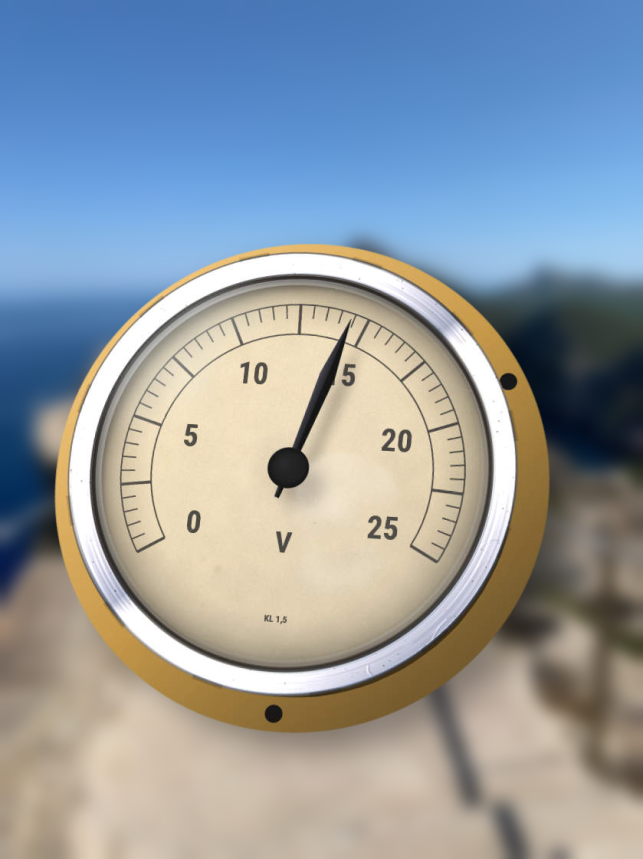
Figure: value=14.5 unit=V
